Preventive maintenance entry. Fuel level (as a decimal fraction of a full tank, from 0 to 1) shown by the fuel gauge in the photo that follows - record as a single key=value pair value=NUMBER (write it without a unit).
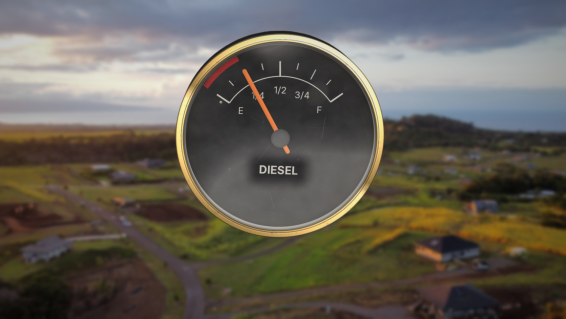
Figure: value=0.25
